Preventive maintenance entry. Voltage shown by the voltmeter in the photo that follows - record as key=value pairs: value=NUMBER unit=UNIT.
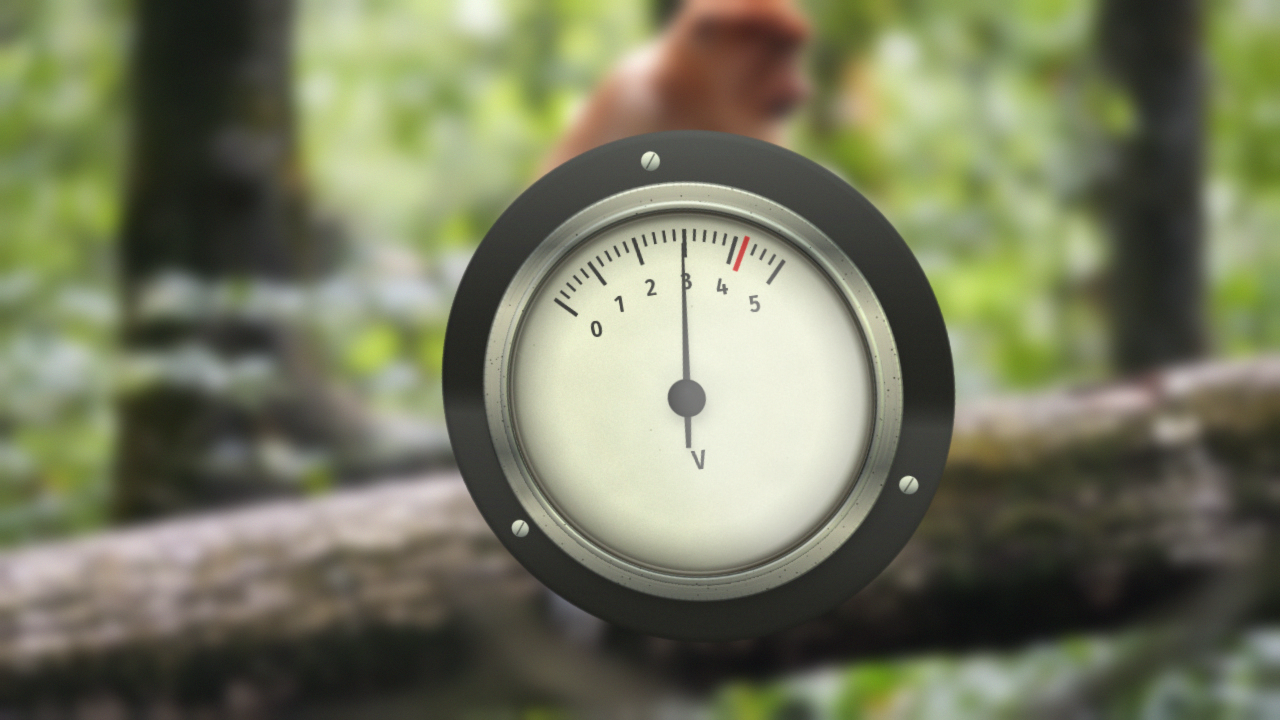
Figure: value=3 unit=V
